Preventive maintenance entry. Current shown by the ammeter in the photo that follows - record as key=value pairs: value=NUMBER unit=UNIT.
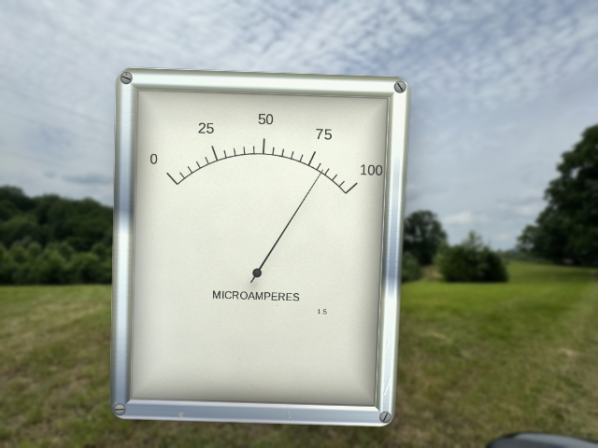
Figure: value=82.5 unit=µA
